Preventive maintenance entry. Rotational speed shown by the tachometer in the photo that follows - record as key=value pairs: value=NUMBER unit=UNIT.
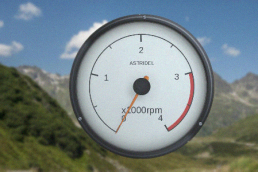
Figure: value=0 unit=rpm
